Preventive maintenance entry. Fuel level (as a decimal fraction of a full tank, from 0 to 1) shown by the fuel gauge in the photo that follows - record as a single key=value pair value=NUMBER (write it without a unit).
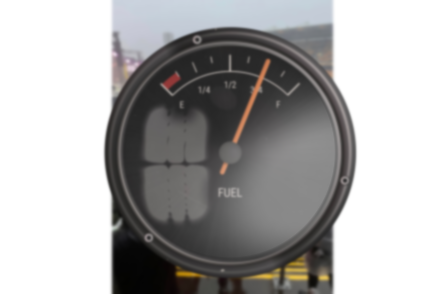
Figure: value=0.75
